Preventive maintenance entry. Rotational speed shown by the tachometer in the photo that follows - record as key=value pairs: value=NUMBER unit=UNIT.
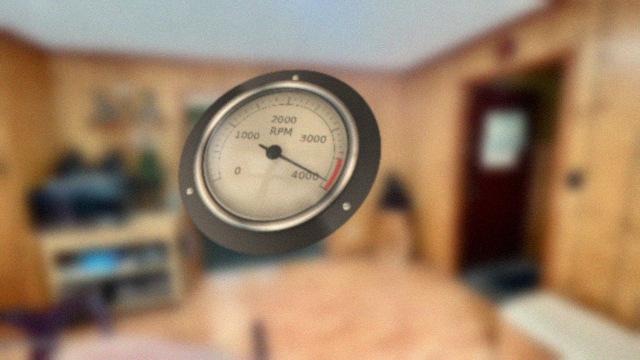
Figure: value=3900 unit=rpm
